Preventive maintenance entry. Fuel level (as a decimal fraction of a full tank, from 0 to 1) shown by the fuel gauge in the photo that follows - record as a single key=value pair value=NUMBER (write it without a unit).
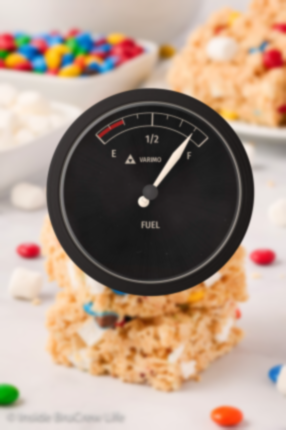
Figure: value=0.875
